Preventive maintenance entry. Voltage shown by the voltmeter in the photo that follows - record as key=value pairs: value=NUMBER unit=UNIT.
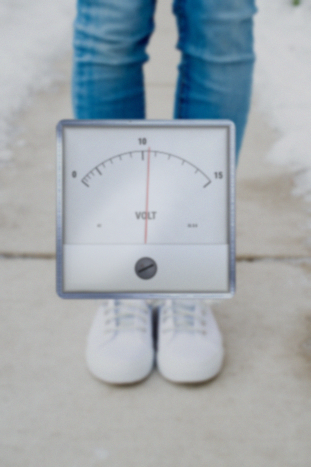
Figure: value=10.5 unit=V
